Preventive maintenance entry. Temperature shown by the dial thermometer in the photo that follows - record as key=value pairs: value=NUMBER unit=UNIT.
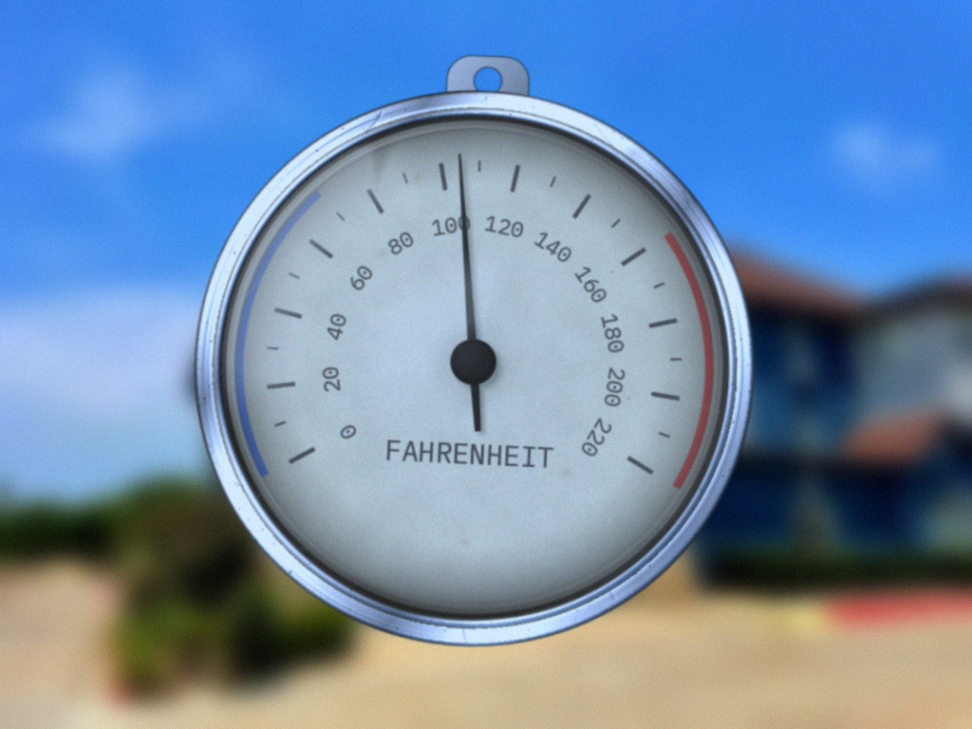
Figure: value=105 unit=°F
